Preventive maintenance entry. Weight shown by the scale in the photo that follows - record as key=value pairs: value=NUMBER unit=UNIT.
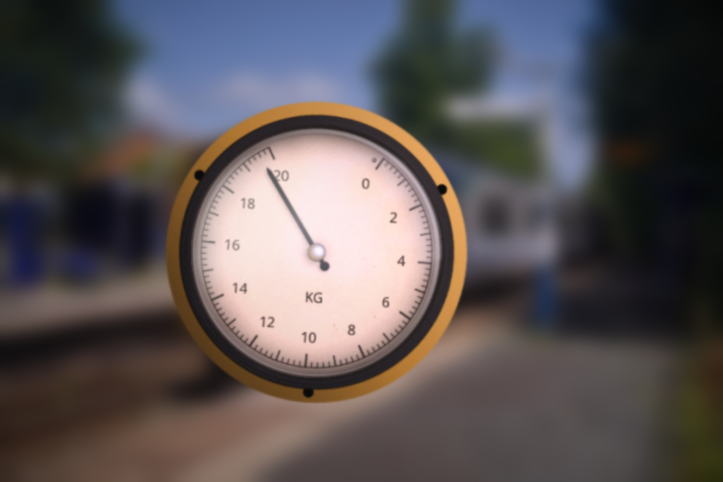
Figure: value=19.6 unit=kg
